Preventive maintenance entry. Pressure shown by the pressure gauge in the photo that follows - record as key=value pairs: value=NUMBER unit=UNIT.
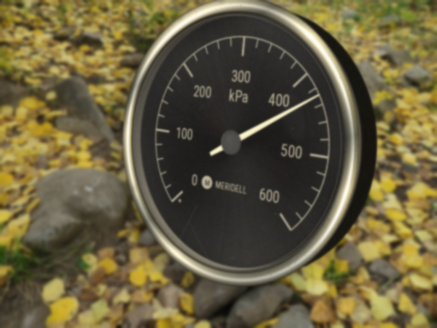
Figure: value=430 unit=kPa
